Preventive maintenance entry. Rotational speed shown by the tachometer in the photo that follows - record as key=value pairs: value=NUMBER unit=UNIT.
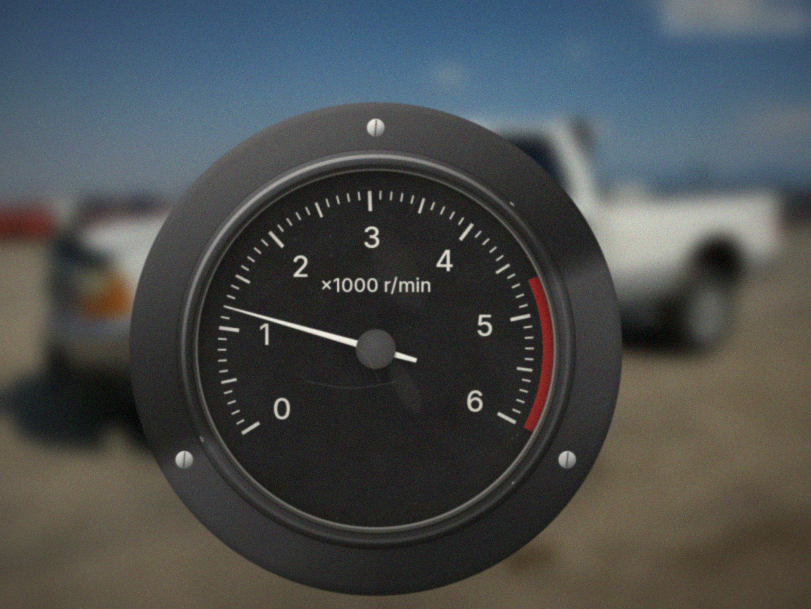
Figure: value=1200 unit=rpm
